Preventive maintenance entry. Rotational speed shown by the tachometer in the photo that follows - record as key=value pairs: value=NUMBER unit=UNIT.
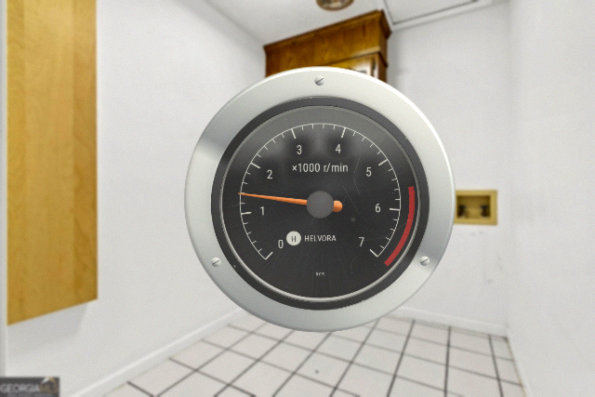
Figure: value=1400 unit=rpm
